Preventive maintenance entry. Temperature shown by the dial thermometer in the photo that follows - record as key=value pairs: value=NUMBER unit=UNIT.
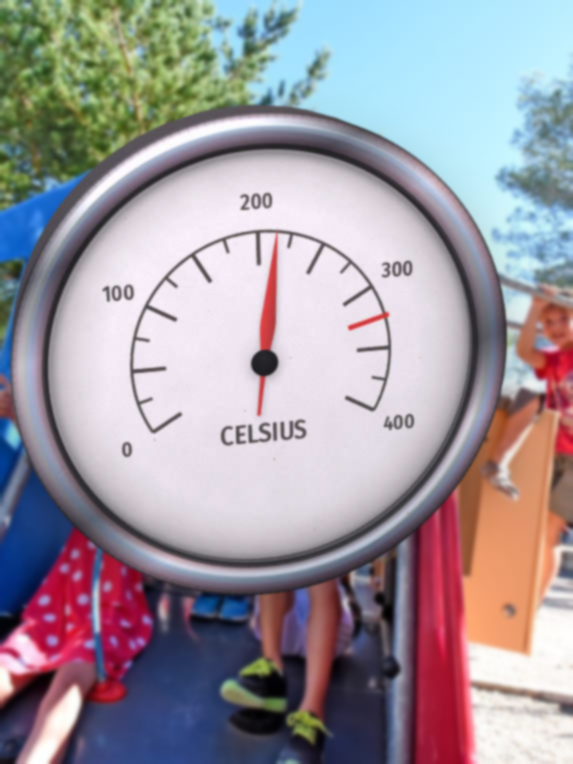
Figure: value=212.5 unit=°C
